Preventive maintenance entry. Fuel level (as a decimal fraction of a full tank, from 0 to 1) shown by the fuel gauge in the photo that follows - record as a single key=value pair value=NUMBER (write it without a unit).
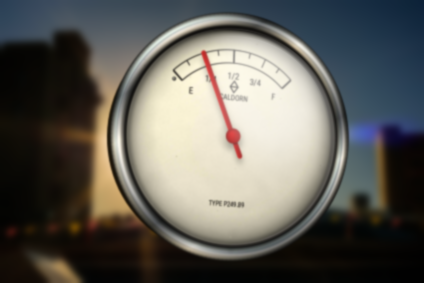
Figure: value=0.25
